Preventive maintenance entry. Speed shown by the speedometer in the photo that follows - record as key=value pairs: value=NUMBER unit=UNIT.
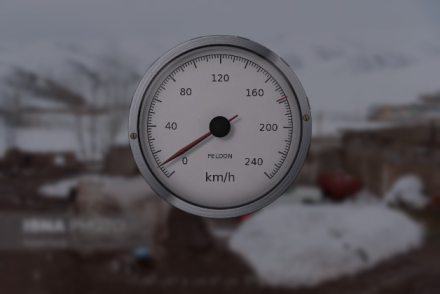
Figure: value=10 unit=km/h
